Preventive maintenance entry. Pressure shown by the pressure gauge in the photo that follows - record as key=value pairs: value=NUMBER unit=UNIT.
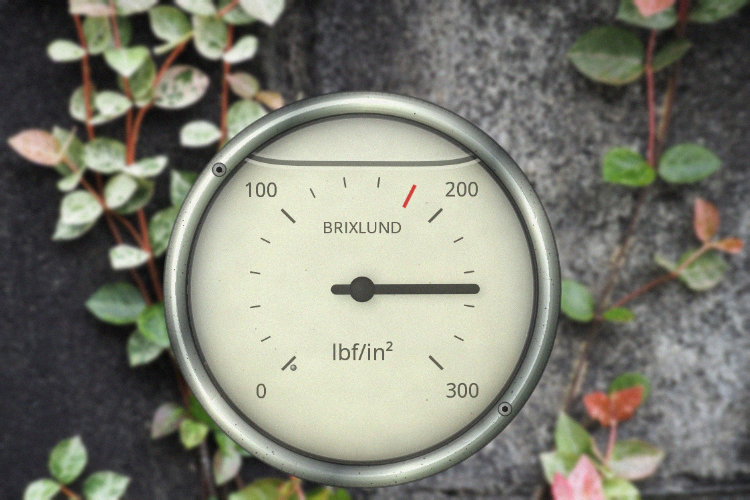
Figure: value=250 unit=psi
